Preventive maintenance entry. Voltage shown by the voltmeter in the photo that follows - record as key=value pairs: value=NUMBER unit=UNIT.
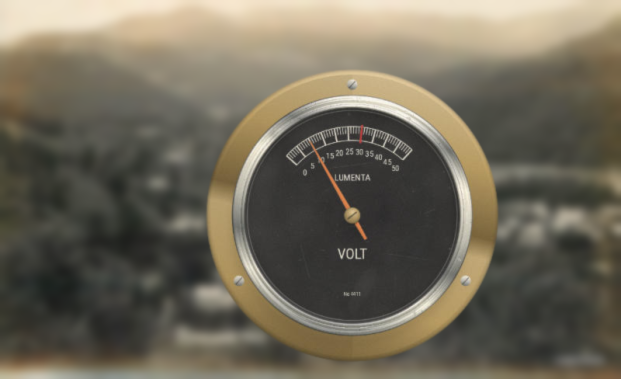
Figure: value=10 unit=V
